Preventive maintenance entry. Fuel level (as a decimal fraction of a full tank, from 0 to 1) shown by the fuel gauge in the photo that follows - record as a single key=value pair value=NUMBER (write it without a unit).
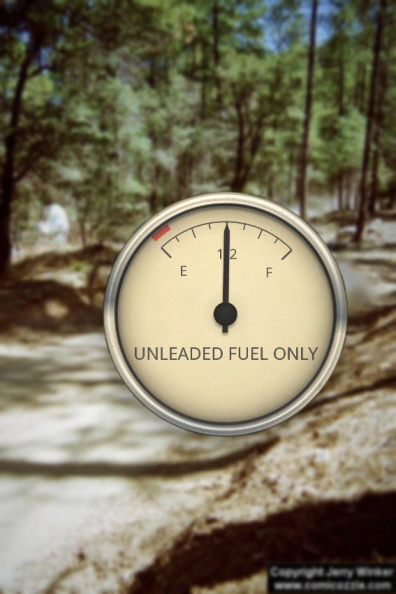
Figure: value=0.5
